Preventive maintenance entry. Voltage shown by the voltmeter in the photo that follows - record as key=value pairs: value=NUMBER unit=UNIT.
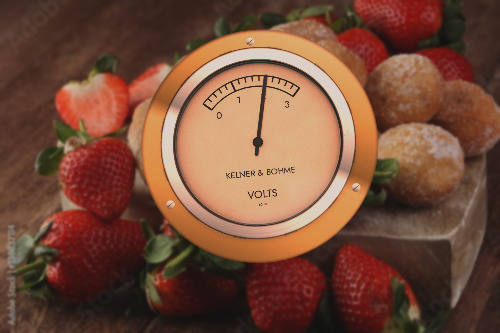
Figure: value=2 unit=V
